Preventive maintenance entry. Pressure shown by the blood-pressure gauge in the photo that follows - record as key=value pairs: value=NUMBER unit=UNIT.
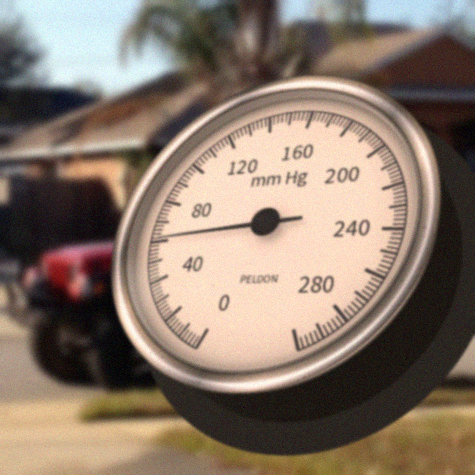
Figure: value=60 unit=mmHg
